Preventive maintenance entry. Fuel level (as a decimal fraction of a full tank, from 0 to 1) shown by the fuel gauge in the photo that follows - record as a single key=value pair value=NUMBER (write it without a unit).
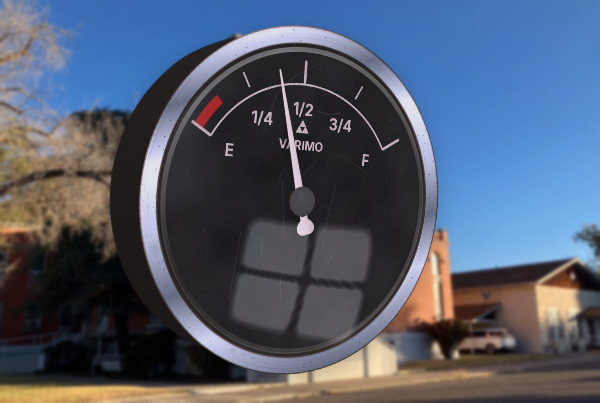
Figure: value=0.375
